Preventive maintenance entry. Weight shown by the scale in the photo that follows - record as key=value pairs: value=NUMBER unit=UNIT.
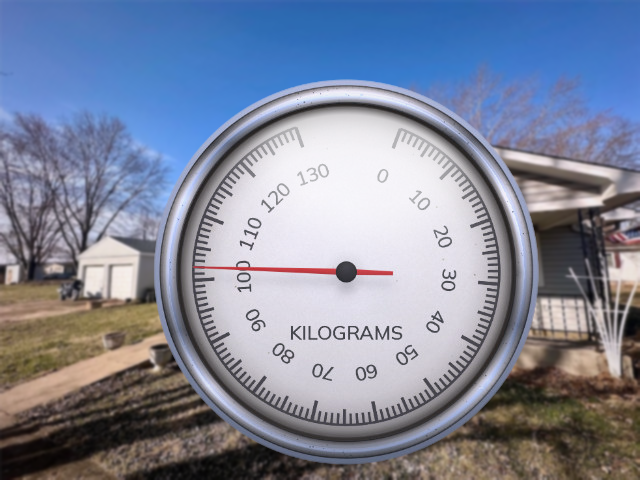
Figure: value=102 unit=kg
